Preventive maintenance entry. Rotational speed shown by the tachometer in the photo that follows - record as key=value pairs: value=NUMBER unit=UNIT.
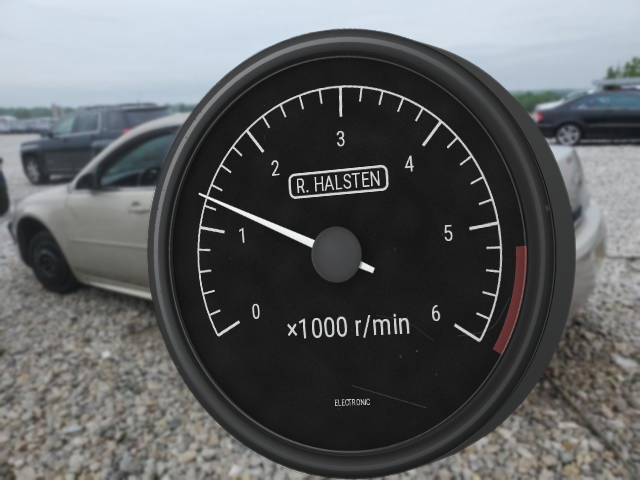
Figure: value=1300 unit=rpm
